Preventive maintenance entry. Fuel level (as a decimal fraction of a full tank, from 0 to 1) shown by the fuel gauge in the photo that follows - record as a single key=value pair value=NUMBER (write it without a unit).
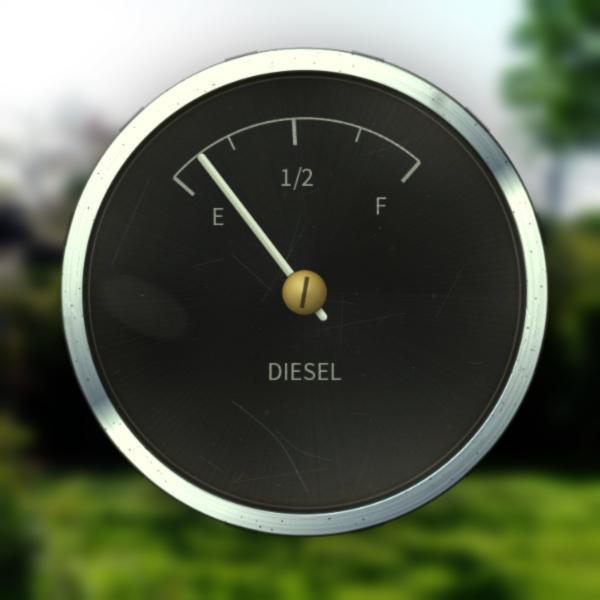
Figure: value=0.125
